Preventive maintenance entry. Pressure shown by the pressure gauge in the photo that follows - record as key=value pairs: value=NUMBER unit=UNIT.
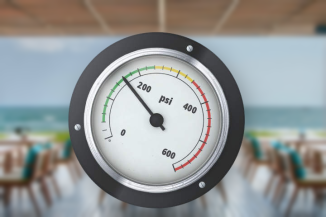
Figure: value=160 unit=psi
